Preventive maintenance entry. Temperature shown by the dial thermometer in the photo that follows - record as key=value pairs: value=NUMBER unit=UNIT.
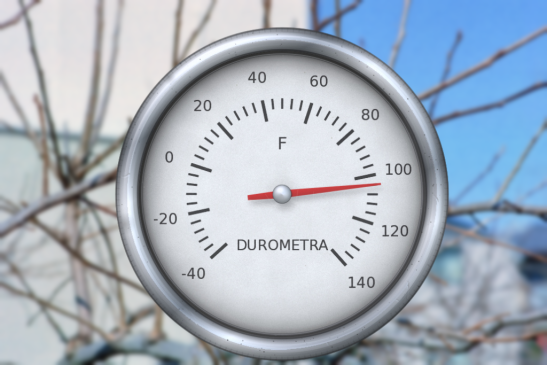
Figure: value=104 unit=°F
